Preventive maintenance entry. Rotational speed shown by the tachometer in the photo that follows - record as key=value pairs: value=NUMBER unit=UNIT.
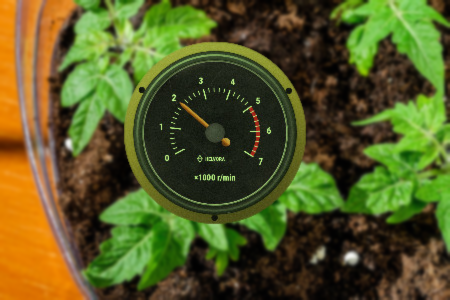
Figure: value=2000 unit=rpm
